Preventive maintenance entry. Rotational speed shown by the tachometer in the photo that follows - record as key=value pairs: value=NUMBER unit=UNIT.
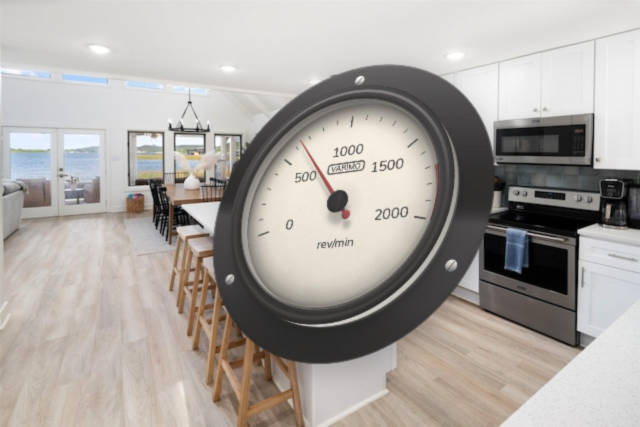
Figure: value=650 unit=rpm
